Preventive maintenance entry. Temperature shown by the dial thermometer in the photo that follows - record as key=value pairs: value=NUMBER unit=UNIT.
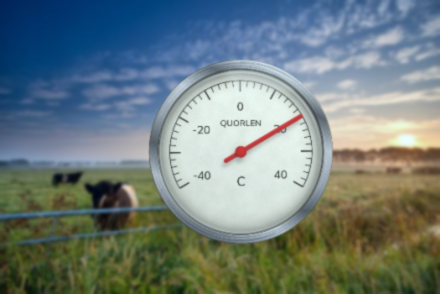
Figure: value=20 unit=°C
